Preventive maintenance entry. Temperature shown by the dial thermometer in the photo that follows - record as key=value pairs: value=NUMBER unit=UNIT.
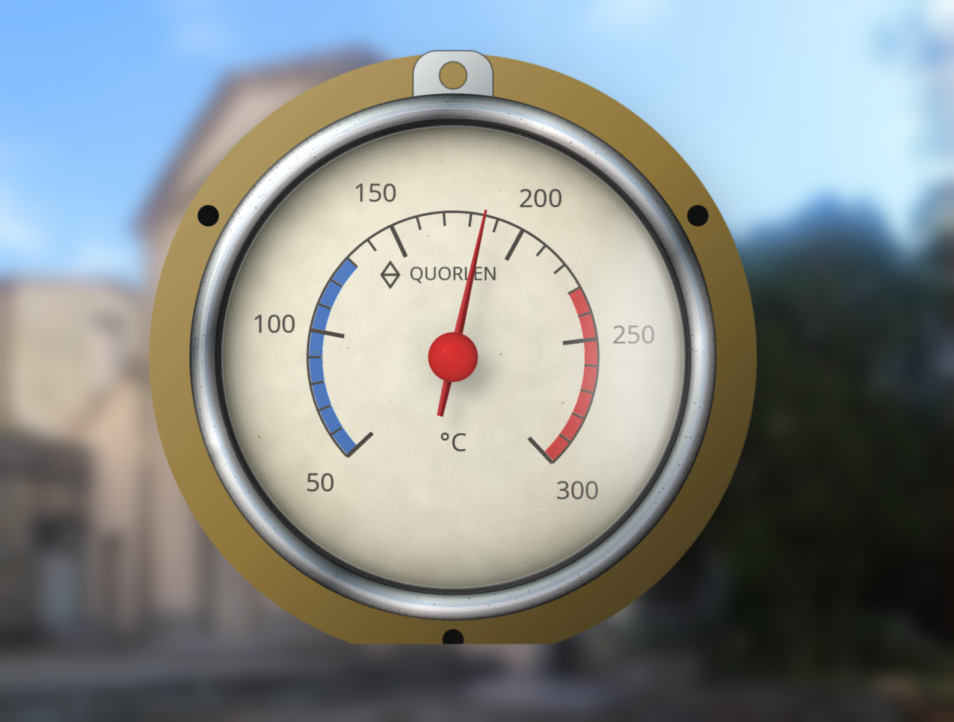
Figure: value=185 unit=°C
